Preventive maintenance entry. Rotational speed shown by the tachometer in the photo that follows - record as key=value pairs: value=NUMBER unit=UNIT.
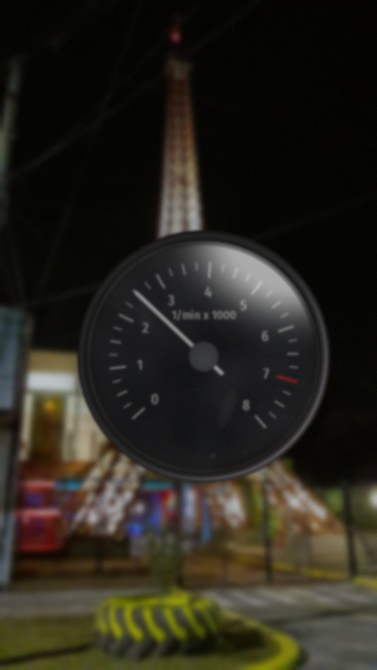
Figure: value=2500 unit=rpm
